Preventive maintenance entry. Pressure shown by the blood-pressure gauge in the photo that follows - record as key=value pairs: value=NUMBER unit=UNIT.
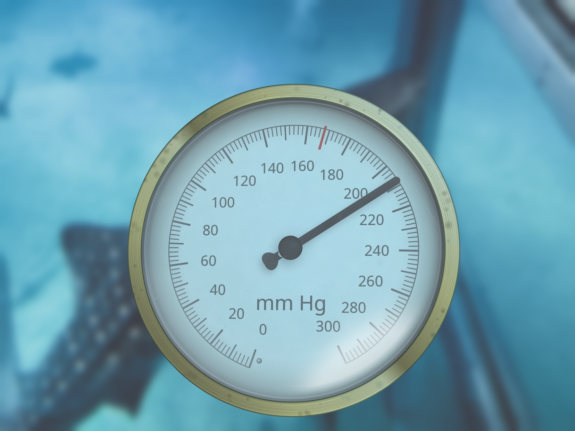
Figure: value=208 unit=mmHg
